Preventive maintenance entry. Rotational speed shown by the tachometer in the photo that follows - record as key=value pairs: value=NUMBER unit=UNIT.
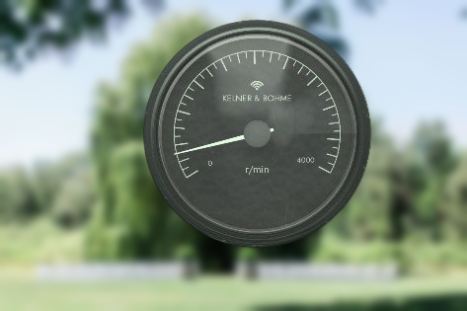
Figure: value=300 unit=rpm
